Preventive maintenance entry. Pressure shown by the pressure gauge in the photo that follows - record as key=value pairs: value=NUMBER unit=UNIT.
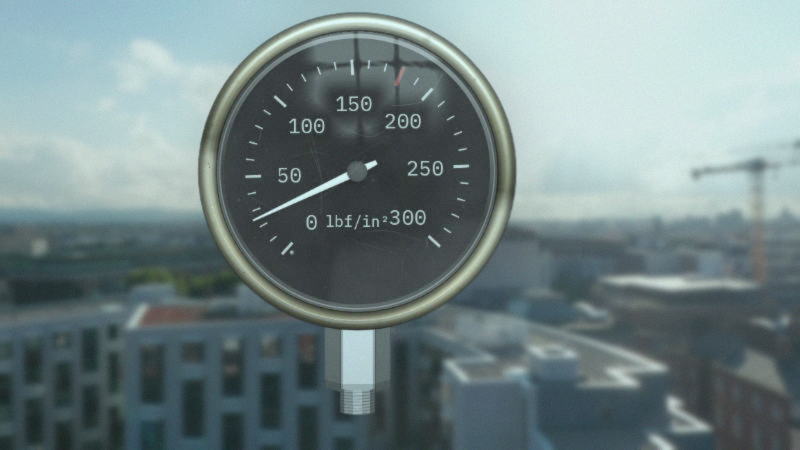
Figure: value=25 unit=psi
